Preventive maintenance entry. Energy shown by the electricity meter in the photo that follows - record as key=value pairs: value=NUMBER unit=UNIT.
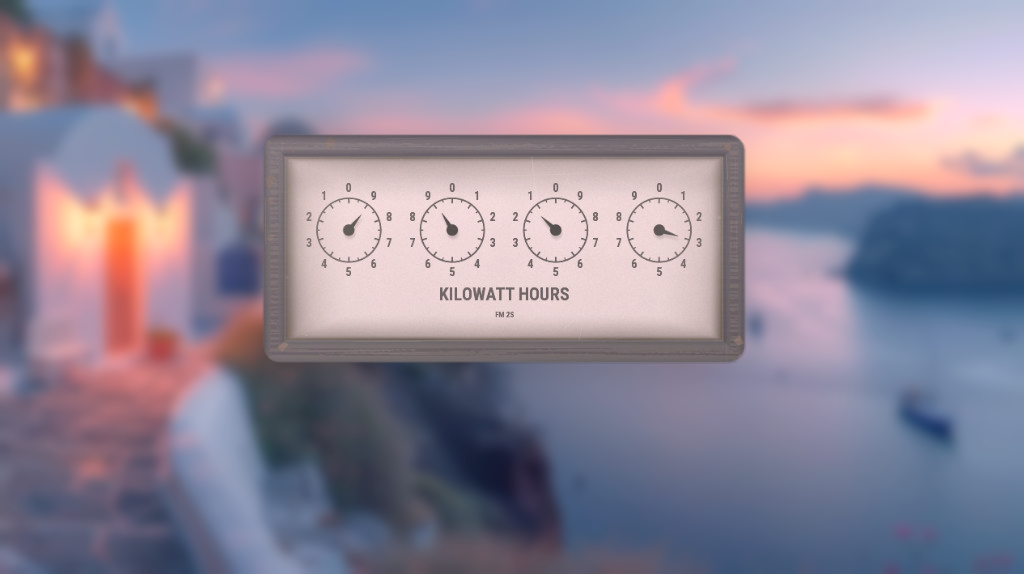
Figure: value=8913 unit=kWh
